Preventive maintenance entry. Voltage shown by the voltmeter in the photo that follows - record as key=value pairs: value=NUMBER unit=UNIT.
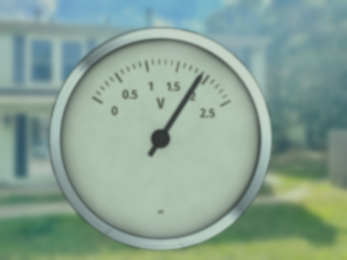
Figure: value=1.9 unit=V
